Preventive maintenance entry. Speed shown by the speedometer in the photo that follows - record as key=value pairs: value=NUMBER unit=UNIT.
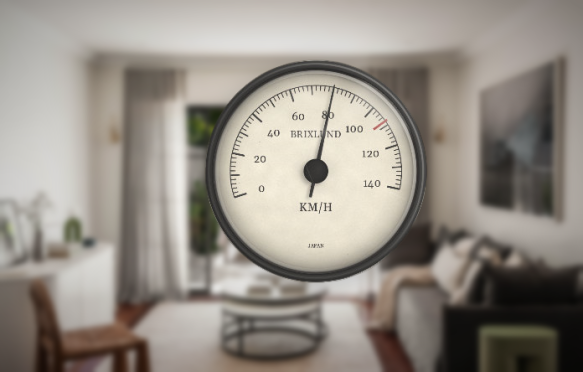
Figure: value=80 unit=km/h
